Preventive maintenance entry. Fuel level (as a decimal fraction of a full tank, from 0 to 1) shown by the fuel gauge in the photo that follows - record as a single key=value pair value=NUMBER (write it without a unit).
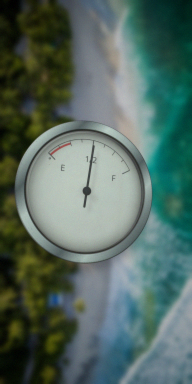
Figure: value=0.5
